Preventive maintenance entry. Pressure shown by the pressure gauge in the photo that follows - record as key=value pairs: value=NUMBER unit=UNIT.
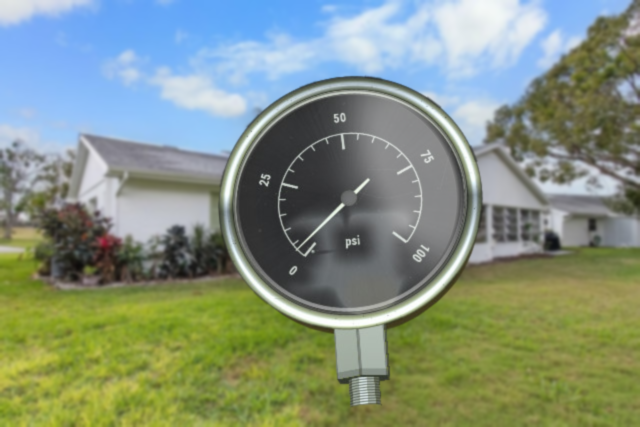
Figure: value=2.5 unit=psi
